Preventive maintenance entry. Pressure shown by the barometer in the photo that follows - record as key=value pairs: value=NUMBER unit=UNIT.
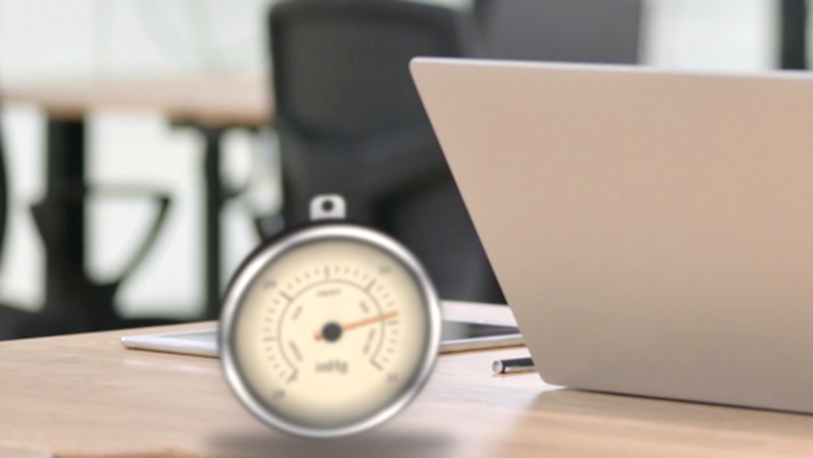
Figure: value=30.4 unit=inHg
